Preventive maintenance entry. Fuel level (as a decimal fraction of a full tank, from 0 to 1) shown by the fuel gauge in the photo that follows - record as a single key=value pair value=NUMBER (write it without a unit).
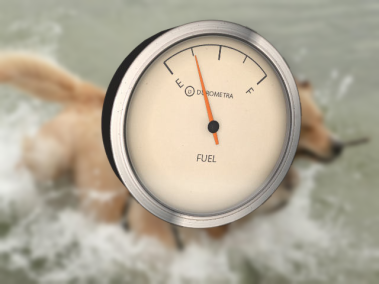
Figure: value=0.25
